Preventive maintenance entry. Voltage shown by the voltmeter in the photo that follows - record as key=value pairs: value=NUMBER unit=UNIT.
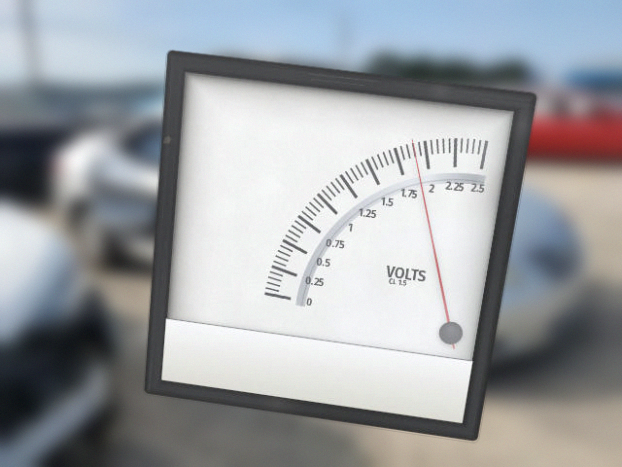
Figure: value=1.9 unit=V
